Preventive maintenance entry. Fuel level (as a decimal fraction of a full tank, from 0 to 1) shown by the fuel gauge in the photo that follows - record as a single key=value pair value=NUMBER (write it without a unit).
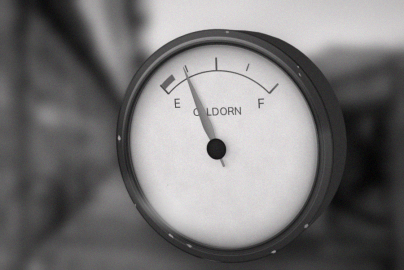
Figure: value=0.25
